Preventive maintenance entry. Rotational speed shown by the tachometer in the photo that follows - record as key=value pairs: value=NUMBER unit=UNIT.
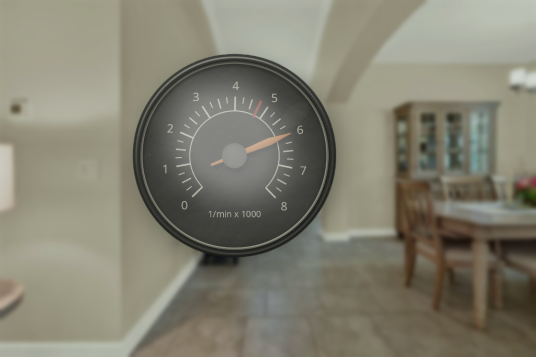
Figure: value=6000 unit=rpm
